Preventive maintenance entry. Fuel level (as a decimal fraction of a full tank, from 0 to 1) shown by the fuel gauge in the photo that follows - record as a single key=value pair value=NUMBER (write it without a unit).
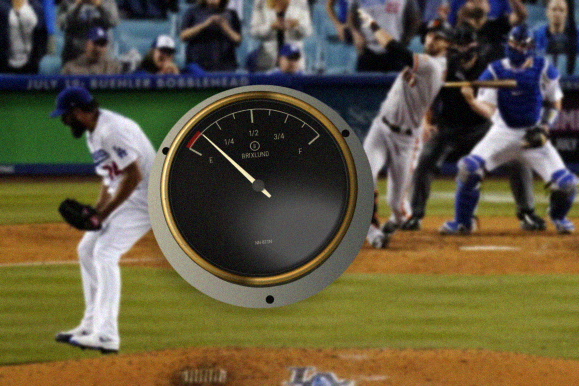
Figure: value=0.125
